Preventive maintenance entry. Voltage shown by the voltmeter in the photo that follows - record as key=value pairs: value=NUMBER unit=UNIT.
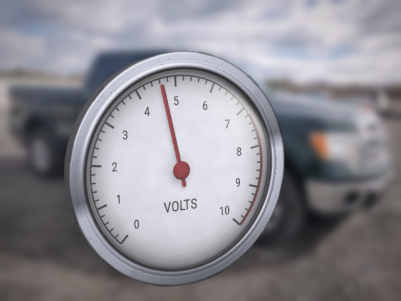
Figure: value=4.6 unit=V
